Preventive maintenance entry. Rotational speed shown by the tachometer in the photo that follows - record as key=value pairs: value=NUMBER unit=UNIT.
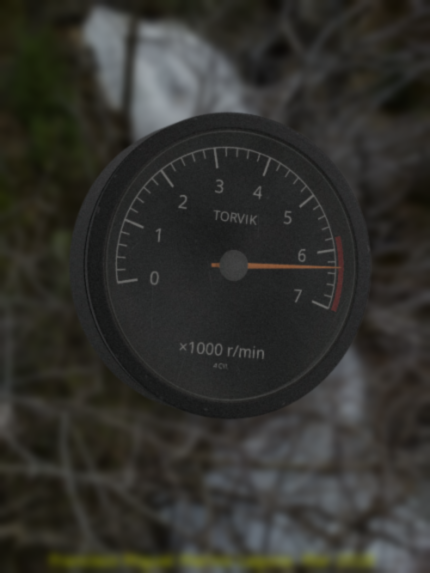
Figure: value=6300 unit=rpm
